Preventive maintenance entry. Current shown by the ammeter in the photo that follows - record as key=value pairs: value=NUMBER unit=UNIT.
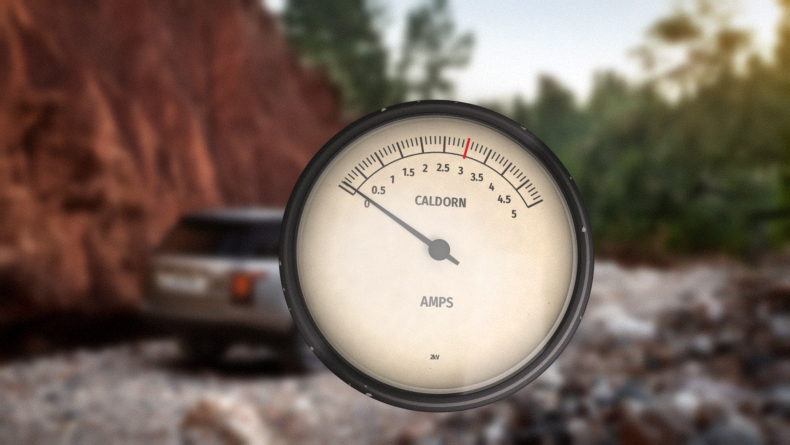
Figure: value=0.1 unit=A
